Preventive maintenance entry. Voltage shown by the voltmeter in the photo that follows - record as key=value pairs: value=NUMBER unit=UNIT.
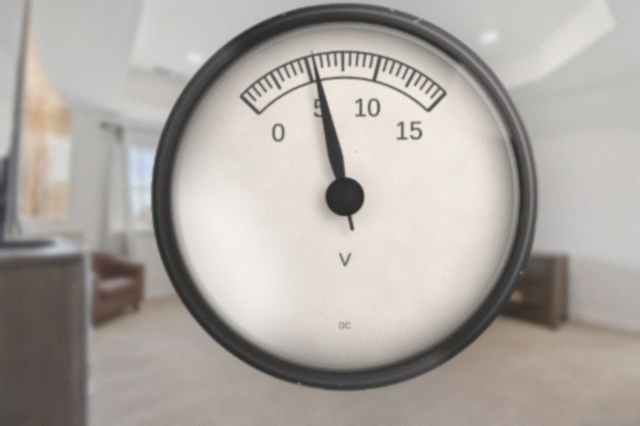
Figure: value=5.5 unit=V
